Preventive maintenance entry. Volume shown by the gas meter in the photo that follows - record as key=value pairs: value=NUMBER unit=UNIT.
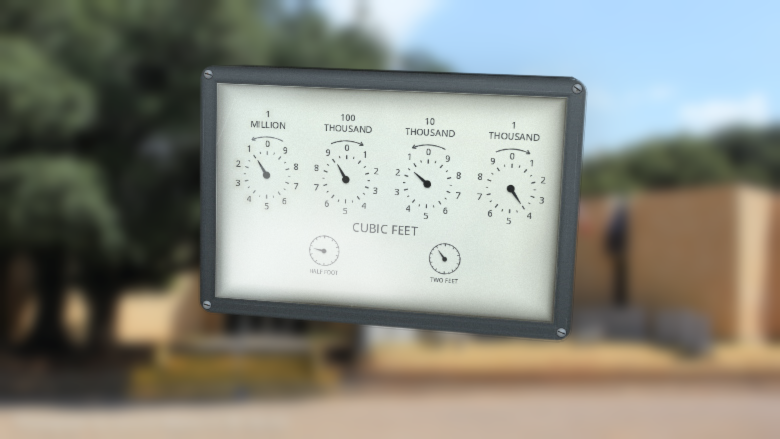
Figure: value=91400 unit=ft³
